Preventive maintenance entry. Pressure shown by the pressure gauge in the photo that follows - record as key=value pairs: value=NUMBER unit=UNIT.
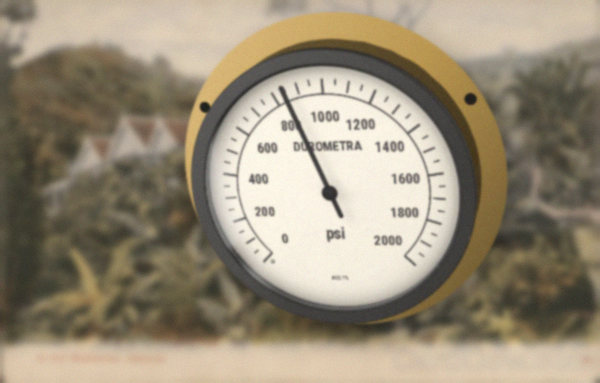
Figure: value=850 unit=psi
